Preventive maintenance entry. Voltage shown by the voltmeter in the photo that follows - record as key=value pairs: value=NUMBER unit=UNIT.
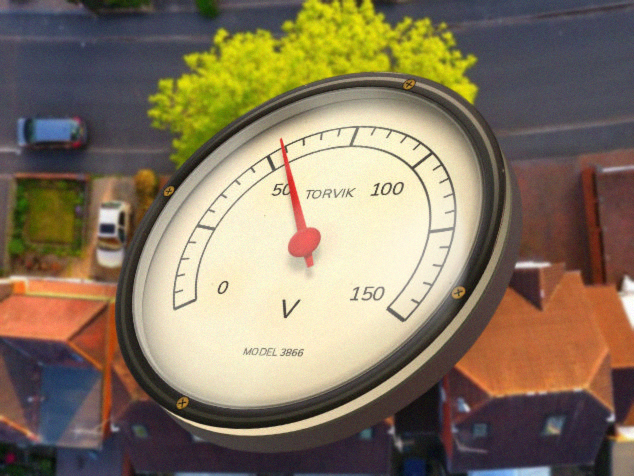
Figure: value=55 unit=V
